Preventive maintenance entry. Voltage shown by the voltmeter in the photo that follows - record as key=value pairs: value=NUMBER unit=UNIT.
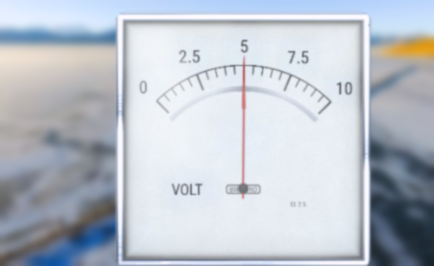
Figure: value=5 unit=V
